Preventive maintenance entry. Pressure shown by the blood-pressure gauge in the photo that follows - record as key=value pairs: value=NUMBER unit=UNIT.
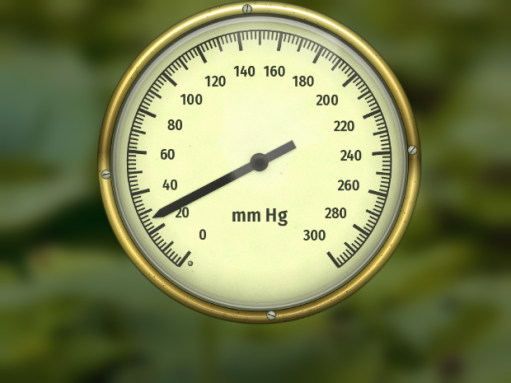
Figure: value=26 unit=mmHg
